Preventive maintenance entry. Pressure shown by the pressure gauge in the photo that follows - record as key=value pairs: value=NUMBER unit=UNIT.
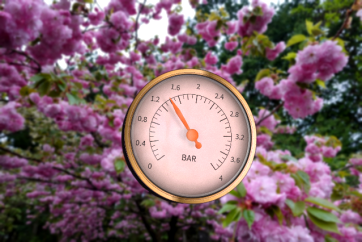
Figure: value=1.4 unit=bar
